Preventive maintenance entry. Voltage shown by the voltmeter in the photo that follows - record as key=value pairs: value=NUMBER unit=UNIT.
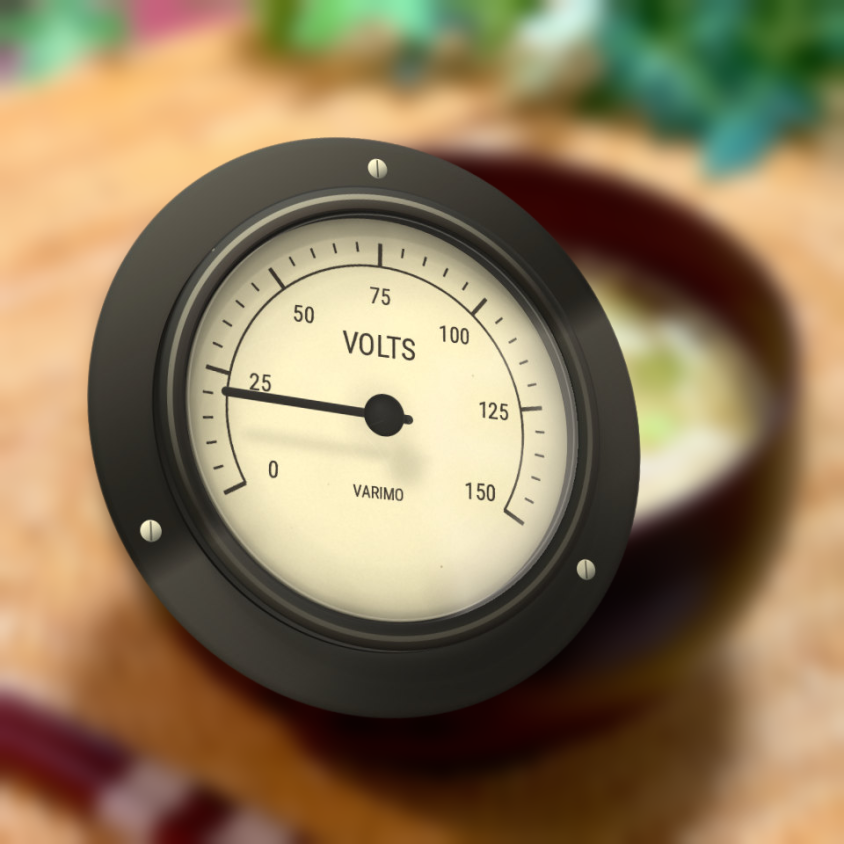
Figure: value=20 unit=V
